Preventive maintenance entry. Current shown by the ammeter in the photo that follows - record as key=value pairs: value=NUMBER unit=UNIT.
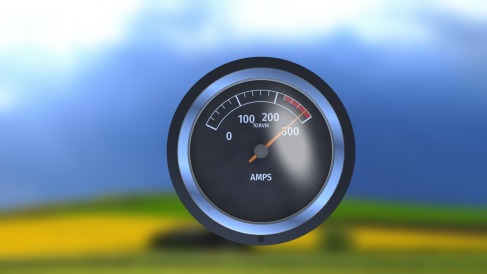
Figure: value=280 unit=A
